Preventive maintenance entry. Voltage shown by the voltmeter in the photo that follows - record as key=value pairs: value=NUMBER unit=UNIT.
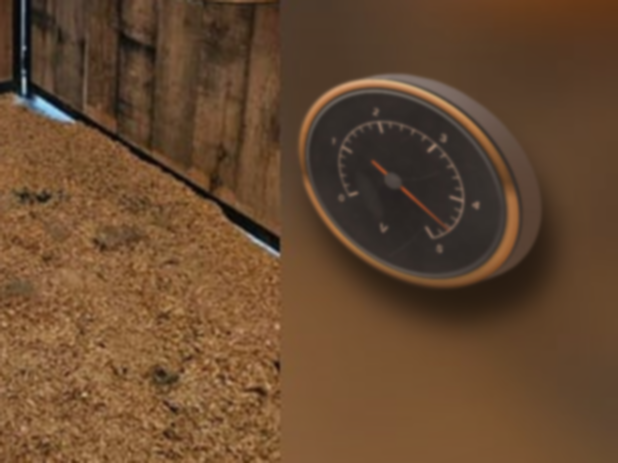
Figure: value=4.6 unit=V
